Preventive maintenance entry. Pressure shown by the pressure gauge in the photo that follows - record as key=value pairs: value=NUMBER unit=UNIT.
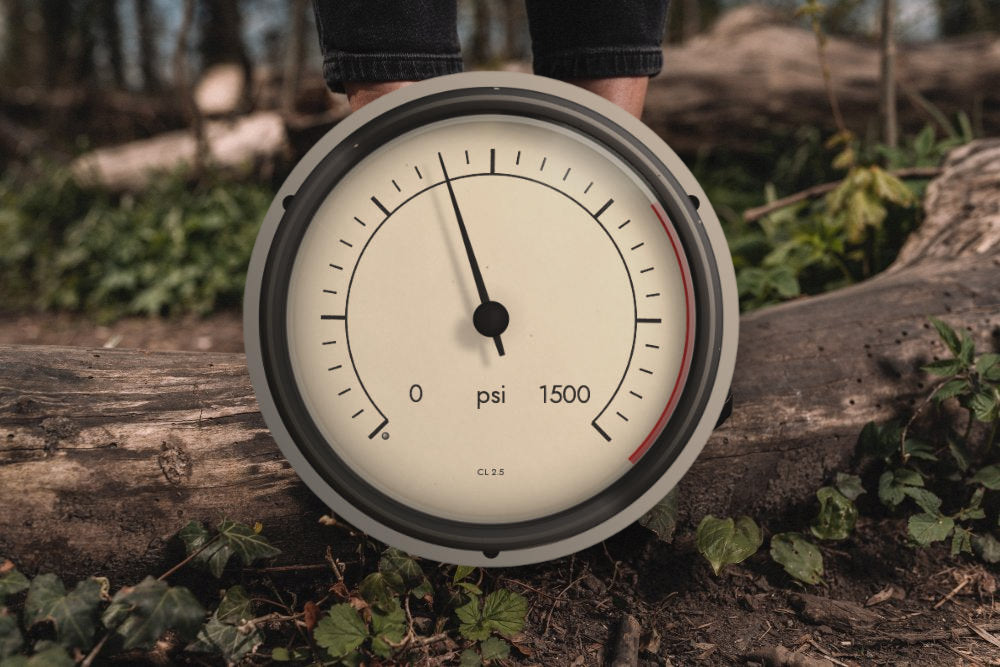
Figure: value=650 unit=psi
